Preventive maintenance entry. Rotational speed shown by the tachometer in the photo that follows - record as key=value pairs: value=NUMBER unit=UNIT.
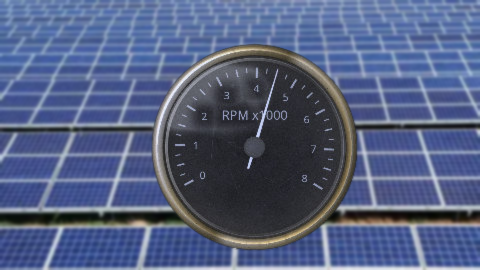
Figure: value=4500 unit=rpm
